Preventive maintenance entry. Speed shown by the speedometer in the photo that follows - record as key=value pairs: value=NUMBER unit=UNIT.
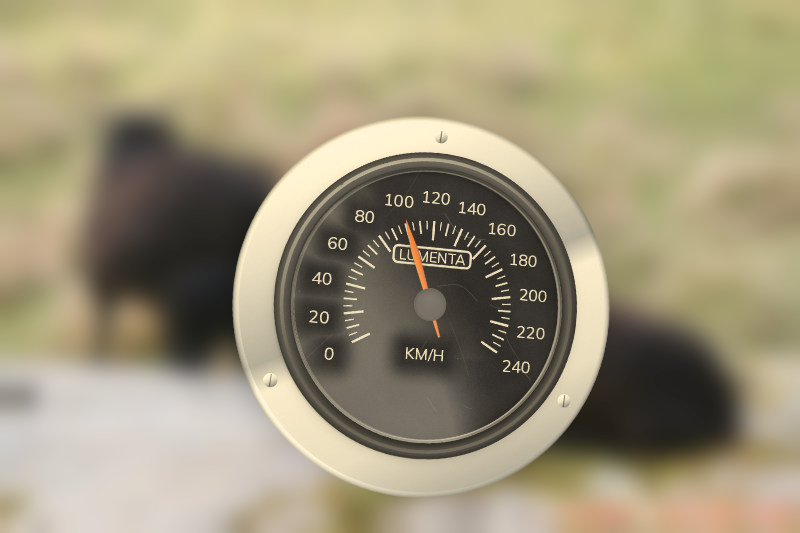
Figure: value=100 unit=km/h
